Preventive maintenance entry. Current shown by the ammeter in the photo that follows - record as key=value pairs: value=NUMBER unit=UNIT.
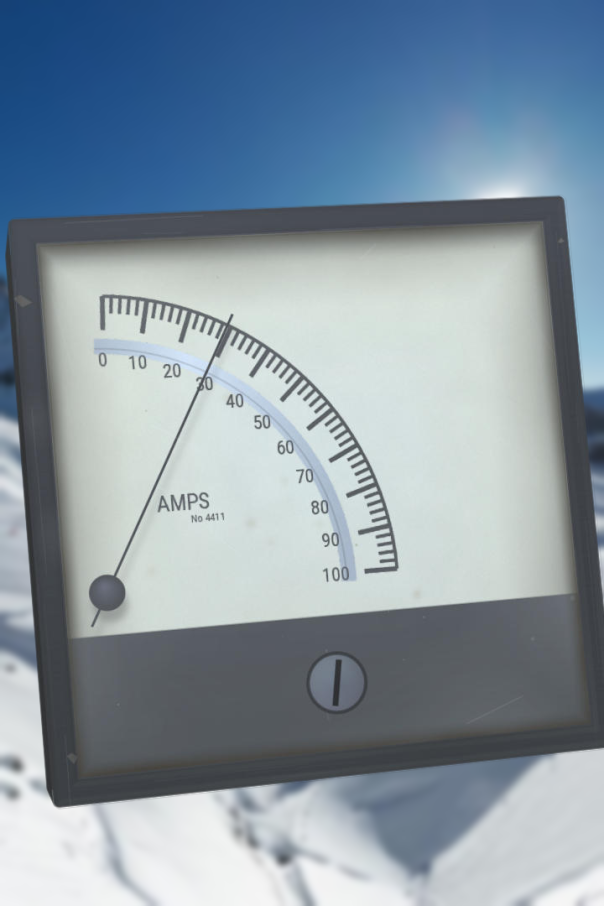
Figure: value=29 unit=A
